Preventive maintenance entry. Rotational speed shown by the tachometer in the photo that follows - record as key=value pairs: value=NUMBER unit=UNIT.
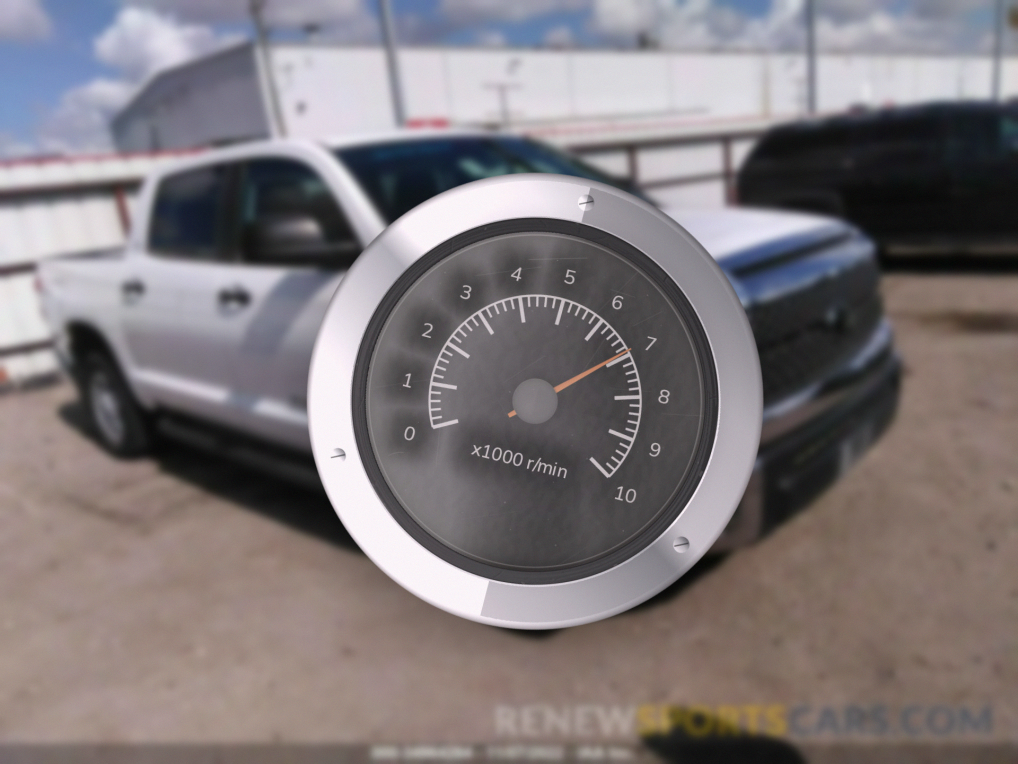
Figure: value=6900 unit=rpm
